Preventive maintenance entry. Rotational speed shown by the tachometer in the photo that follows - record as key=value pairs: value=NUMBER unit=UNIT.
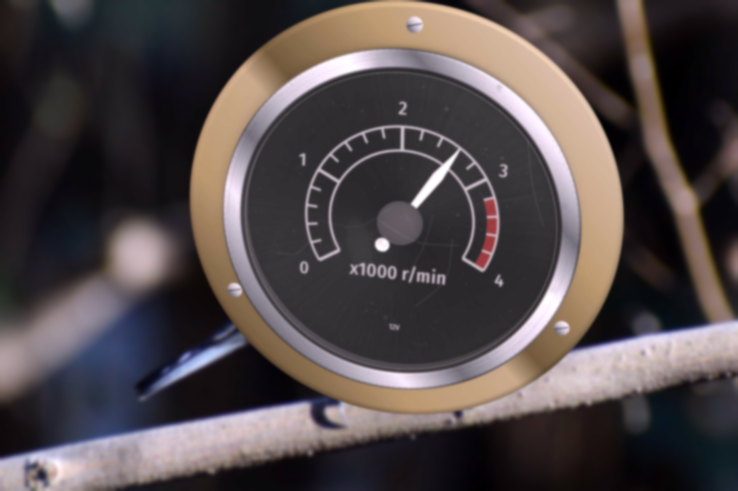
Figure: value=2600 unit=rpm
